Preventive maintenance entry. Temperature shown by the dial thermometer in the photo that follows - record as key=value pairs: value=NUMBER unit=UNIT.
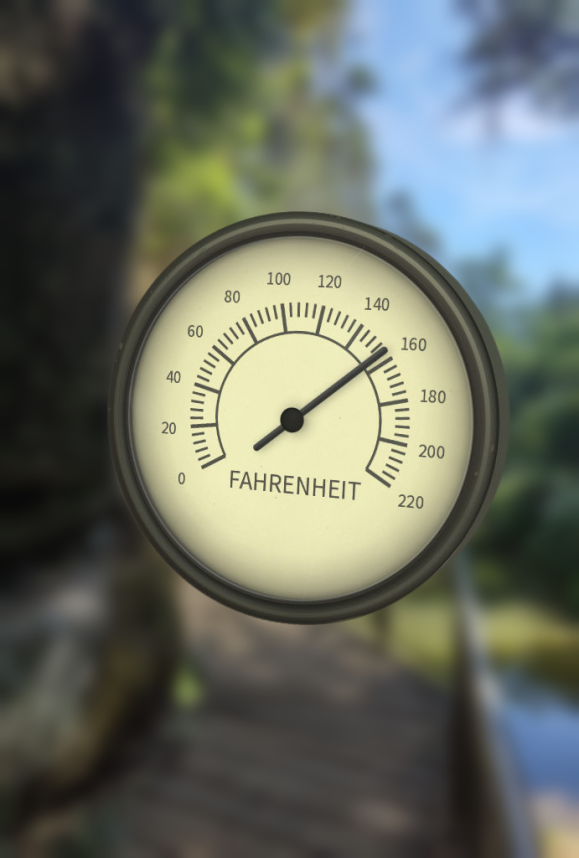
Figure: value=156 unit=°F
